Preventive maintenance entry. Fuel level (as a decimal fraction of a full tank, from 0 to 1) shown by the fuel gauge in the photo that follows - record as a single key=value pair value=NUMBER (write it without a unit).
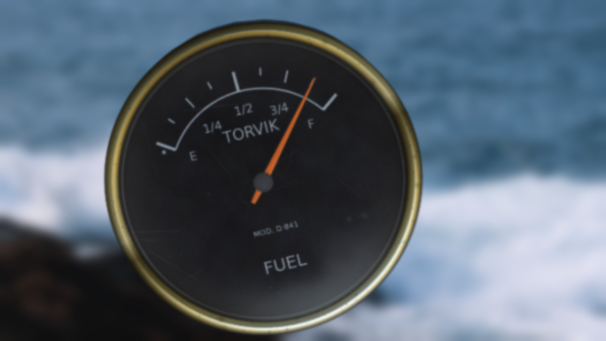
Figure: value=0.875
